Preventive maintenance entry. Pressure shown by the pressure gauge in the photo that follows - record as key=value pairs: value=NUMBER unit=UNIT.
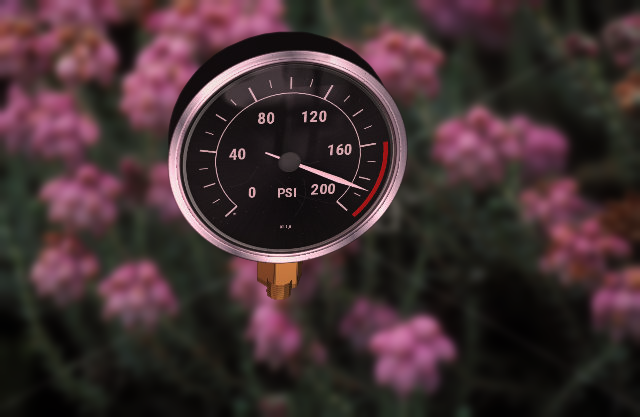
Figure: value=185 unit=psi
